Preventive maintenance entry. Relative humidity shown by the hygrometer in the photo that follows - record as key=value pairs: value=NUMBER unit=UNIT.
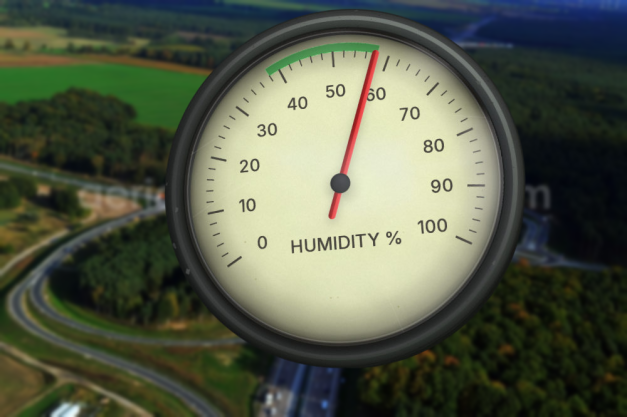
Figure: value=58 unit=%
